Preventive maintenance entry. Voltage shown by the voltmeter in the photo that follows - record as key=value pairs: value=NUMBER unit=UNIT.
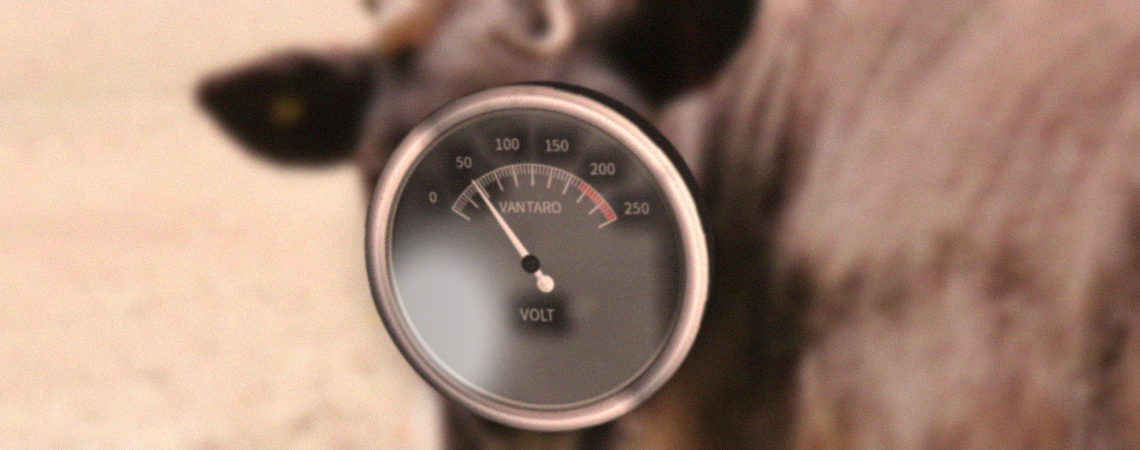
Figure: value=50 unit=V
